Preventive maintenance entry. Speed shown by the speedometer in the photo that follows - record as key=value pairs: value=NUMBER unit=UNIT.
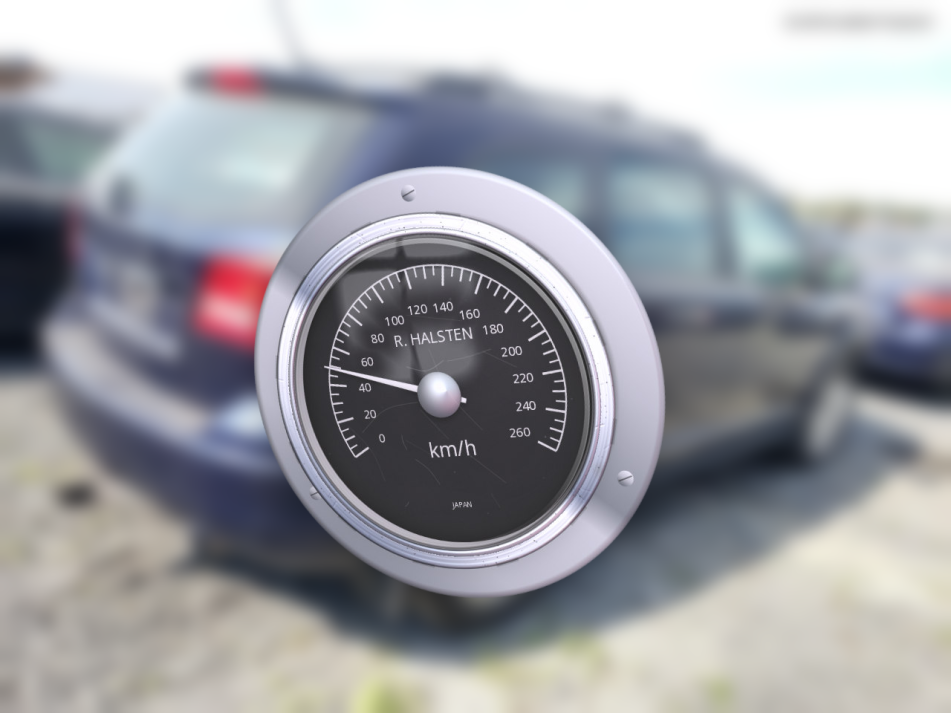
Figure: value=50 unit=km/h
